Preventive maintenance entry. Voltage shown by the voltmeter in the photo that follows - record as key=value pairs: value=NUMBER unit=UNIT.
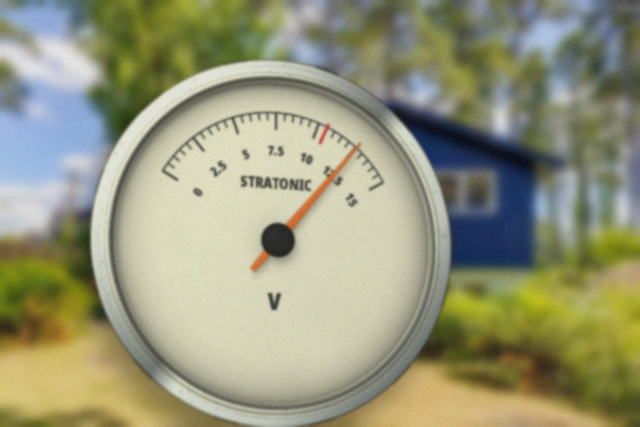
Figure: value=12.5 unit=V
